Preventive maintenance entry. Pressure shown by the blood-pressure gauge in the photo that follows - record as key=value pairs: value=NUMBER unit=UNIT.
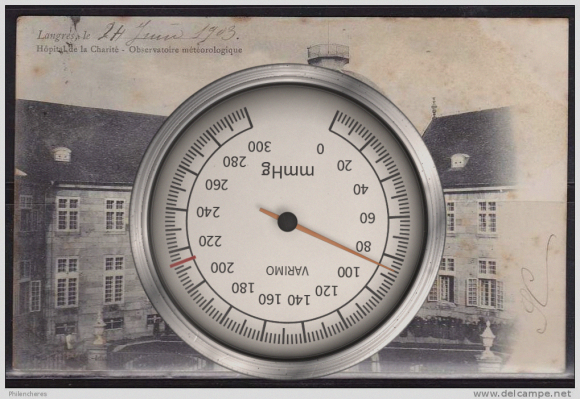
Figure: value=86 unit=mmHg
